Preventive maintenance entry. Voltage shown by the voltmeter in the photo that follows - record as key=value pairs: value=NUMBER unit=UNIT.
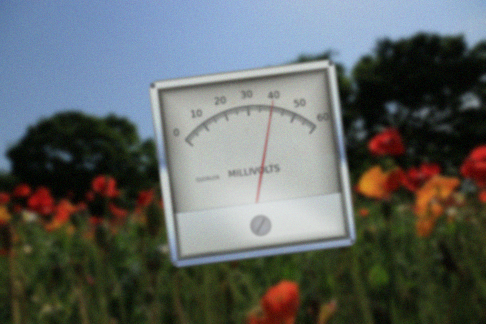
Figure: value=40 unit=mV
